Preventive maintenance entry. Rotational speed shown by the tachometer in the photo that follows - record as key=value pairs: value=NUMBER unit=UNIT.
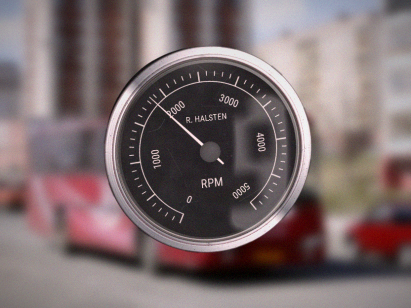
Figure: value=1850 unit=rpm
